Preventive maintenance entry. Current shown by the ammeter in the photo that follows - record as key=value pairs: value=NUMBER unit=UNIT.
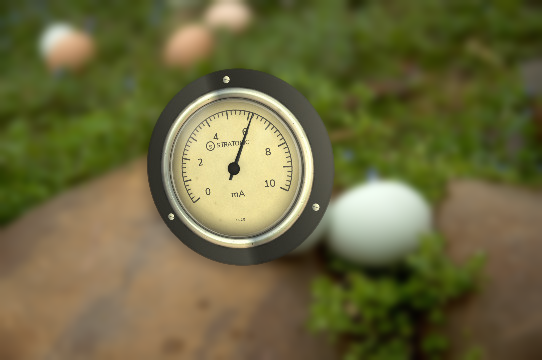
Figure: value=6.2 unit=mA
